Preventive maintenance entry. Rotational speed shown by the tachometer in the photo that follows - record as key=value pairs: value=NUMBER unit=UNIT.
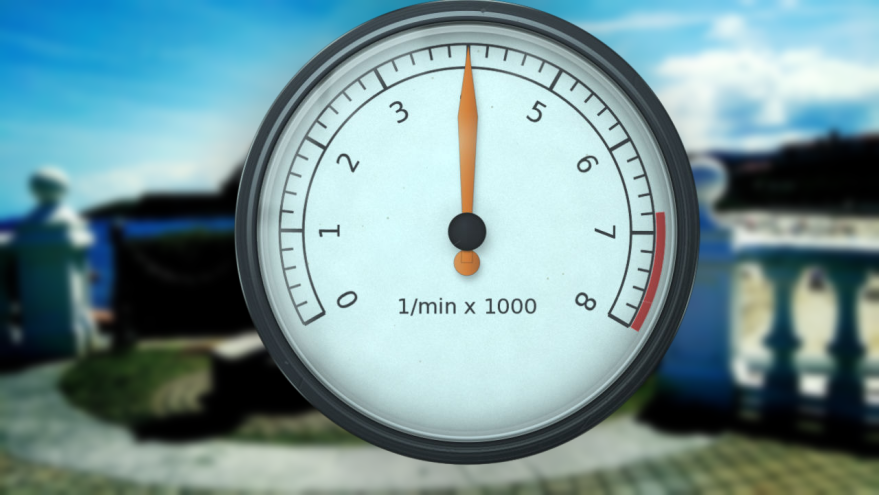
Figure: value=4000 unit=rpm
